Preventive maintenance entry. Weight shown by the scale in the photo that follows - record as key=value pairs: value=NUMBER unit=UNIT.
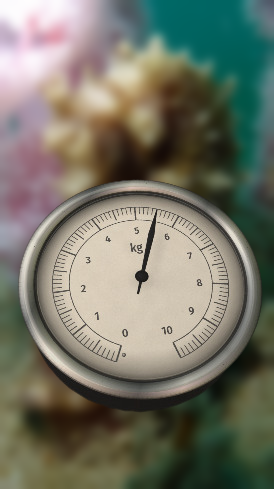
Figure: value=5.5 unit=kg
